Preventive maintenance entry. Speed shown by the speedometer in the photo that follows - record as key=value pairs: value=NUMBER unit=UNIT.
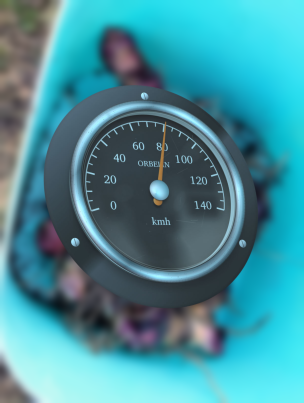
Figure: value=80 unit=km/h
